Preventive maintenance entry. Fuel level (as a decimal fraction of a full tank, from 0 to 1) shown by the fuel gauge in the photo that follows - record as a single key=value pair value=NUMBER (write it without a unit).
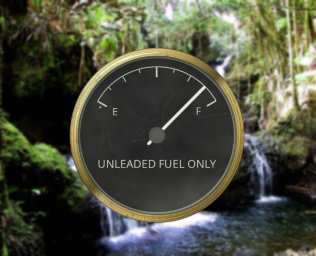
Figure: value=0.875
